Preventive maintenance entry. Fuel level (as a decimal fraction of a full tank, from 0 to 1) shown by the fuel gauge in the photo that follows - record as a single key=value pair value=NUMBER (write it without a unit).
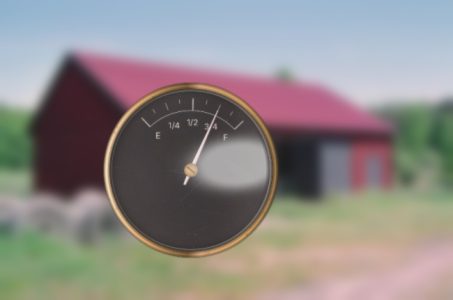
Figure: value=0.75
